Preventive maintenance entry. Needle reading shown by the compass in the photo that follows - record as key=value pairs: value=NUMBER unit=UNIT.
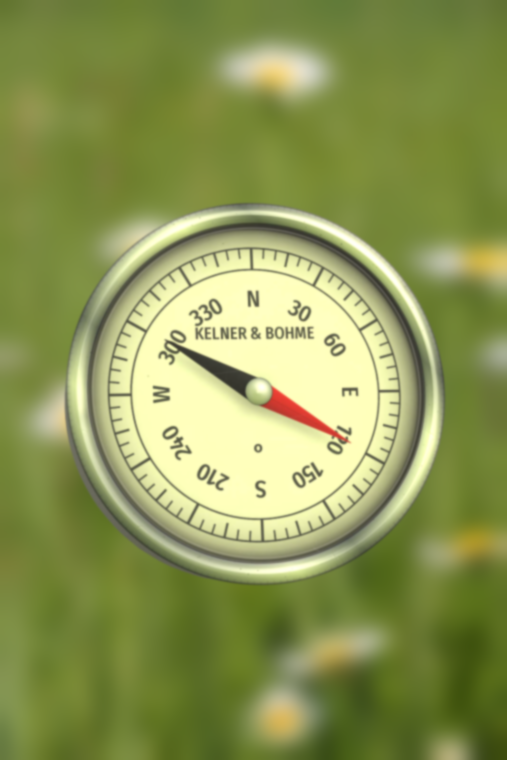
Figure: value=120 unit=°
